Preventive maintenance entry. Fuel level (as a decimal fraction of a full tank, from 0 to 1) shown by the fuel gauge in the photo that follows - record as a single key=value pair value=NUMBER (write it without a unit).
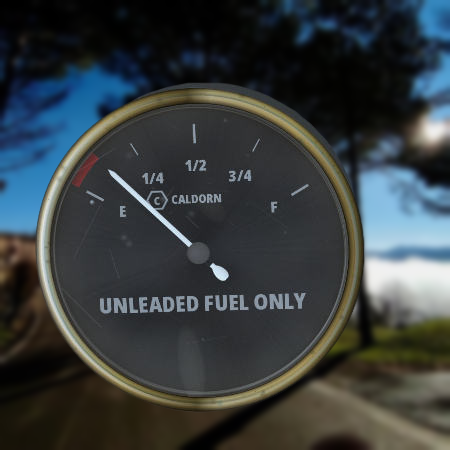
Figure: value=0.125
